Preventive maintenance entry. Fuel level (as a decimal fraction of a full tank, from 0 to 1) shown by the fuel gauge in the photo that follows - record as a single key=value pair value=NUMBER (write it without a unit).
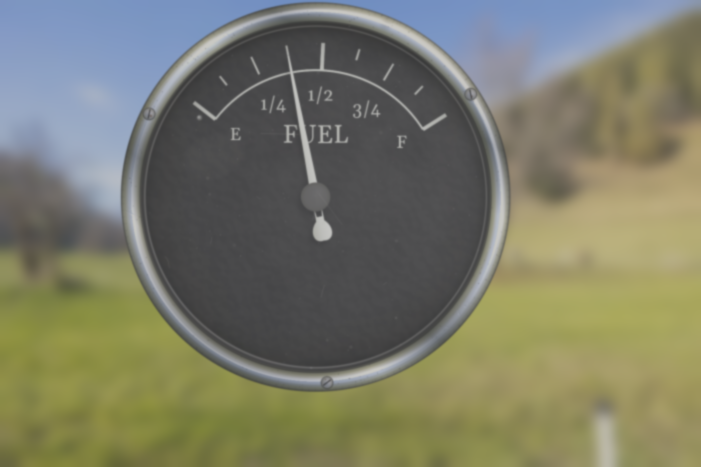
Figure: value=0.375
